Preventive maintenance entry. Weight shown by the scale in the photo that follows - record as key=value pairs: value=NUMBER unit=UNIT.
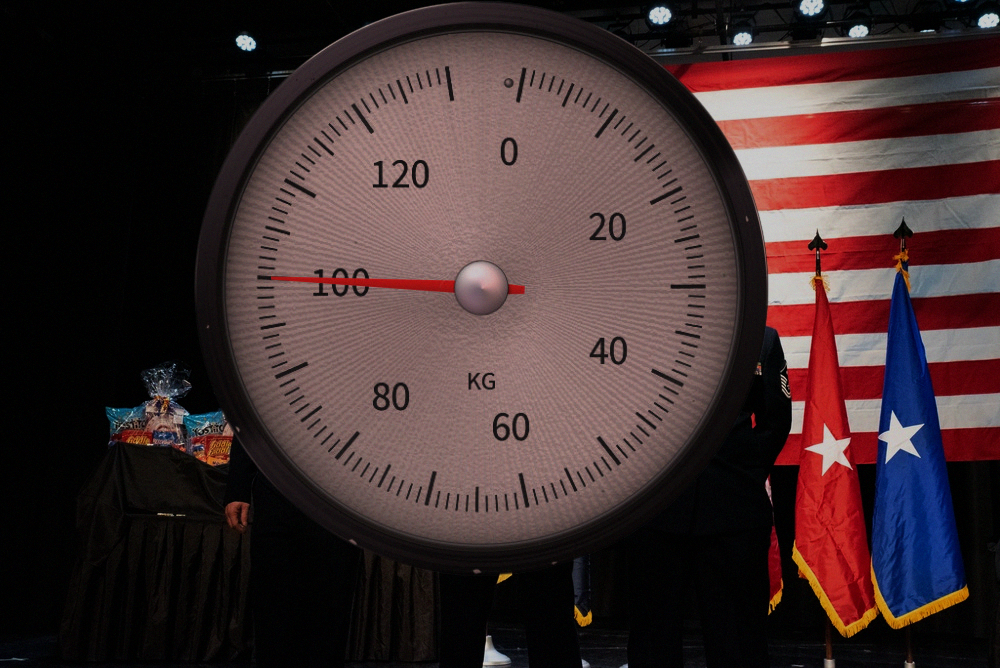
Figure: value=100 unit=kg
